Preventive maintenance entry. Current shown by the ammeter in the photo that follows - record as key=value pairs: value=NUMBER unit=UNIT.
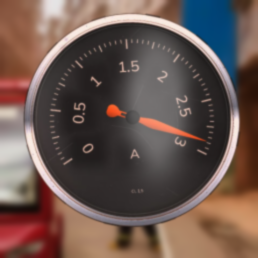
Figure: value=2.9 unit=A
